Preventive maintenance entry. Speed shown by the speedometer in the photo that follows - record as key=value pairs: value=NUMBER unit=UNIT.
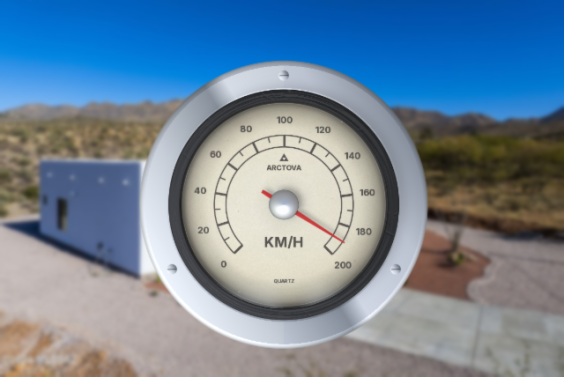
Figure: value=190 unit=km/h
